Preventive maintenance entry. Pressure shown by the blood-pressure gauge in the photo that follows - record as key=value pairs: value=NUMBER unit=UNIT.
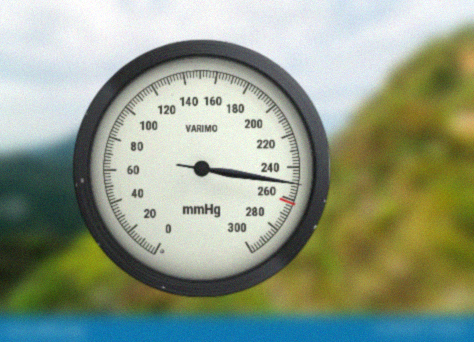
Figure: value=250 unit=mmHg
